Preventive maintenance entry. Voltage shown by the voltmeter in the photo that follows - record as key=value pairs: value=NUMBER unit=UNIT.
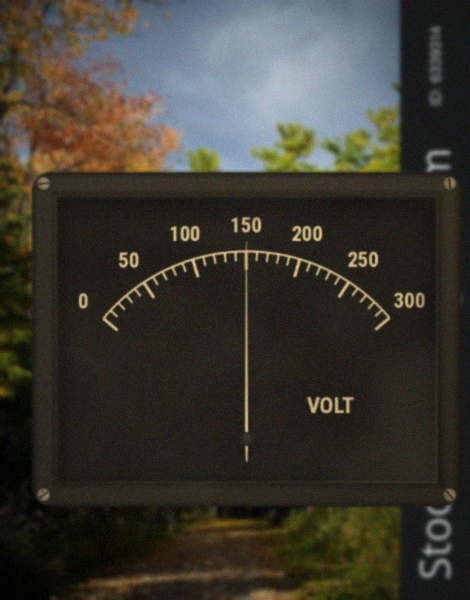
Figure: value=150 unit=V
